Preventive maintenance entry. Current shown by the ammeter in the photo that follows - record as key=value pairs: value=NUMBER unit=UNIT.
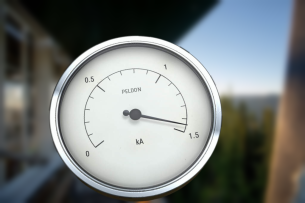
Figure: value=1.45 unit=kA
